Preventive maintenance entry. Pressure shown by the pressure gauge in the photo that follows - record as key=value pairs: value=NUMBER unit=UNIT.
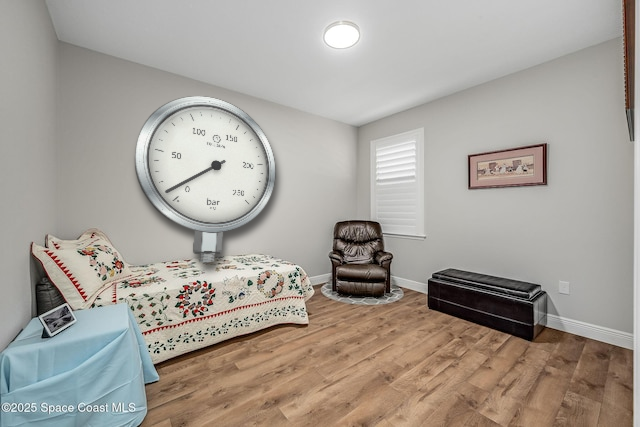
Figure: value=10 unit=bar
